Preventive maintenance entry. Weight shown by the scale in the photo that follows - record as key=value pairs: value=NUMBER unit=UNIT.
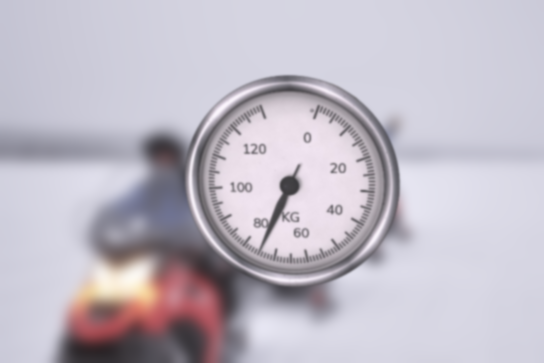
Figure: value=75 unit=kg
